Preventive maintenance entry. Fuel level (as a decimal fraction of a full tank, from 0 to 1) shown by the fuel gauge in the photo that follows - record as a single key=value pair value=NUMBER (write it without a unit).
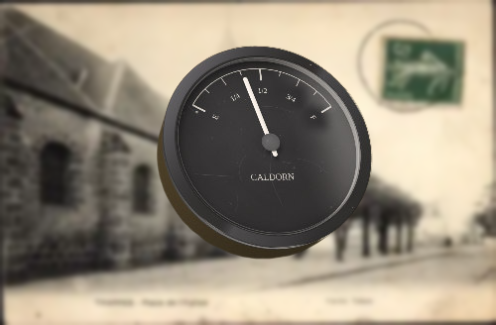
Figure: value=0.375
